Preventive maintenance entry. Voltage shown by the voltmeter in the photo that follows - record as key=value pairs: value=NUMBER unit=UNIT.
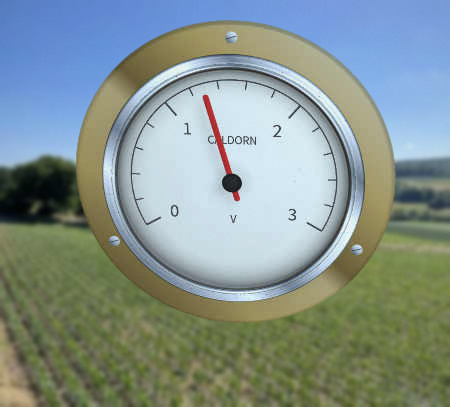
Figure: value=1.3 unit=V
